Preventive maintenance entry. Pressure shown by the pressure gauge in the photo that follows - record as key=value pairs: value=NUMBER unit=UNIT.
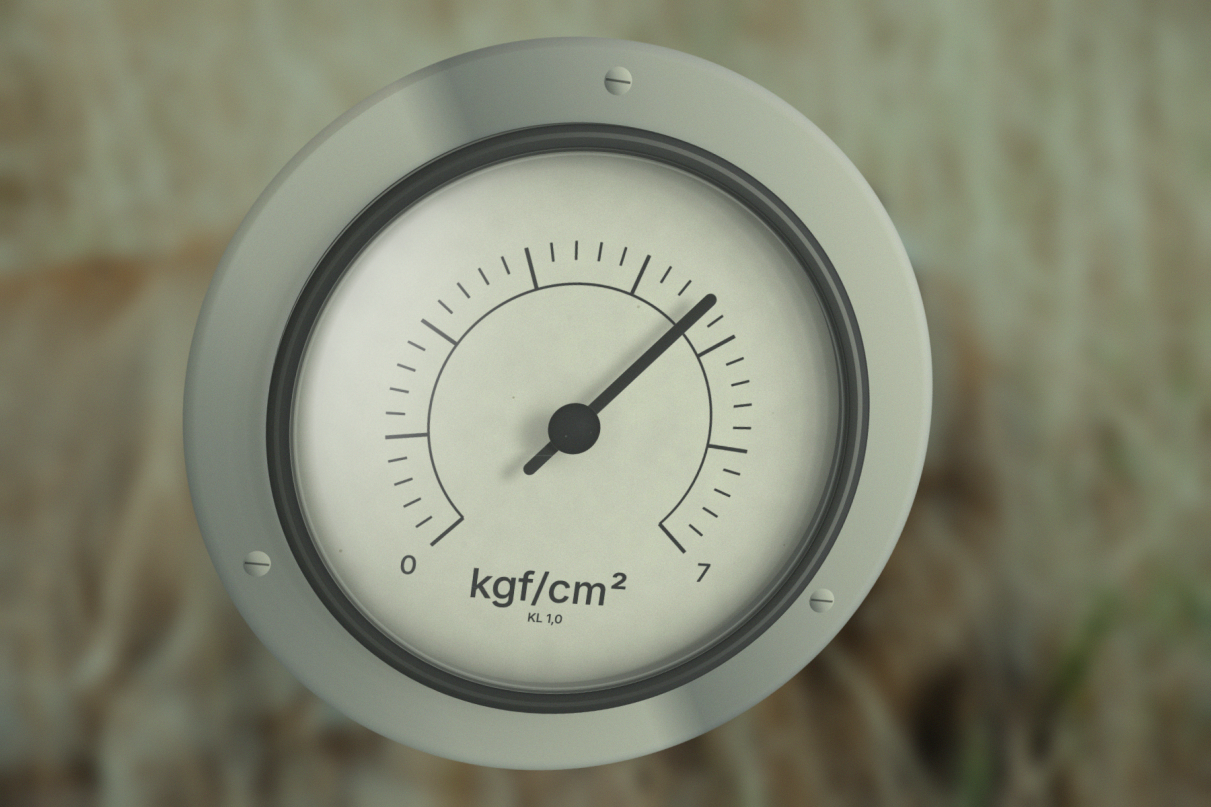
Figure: value=4.6 unit=kg/cm²
